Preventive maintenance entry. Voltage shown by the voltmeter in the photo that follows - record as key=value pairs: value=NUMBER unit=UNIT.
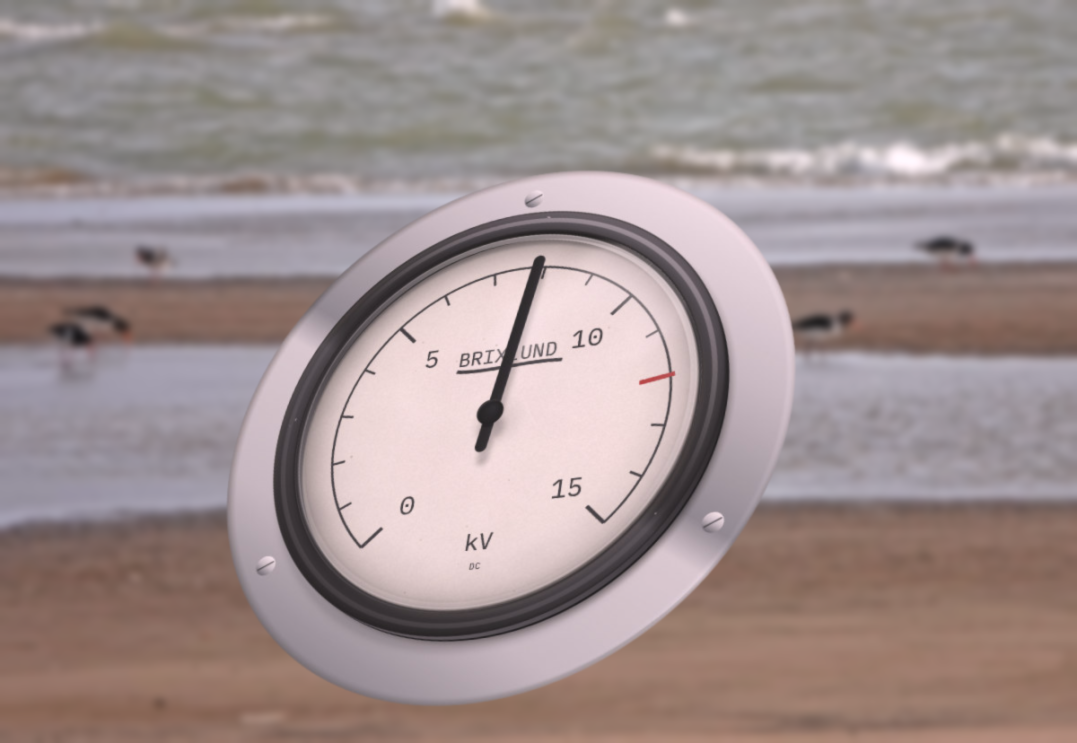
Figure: value=8 unit=kV
